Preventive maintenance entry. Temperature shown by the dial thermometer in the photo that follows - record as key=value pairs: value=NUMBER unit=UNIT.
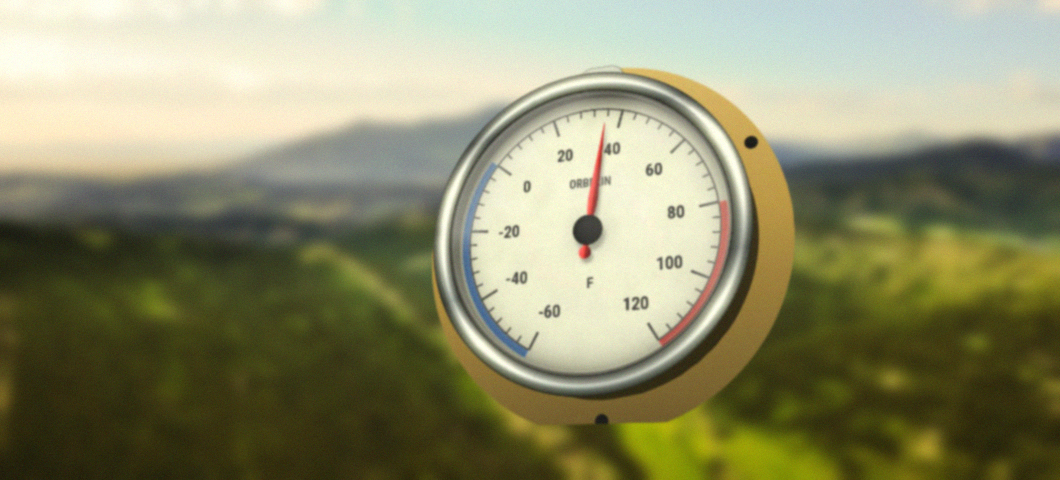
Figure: value=36 unit=°F
